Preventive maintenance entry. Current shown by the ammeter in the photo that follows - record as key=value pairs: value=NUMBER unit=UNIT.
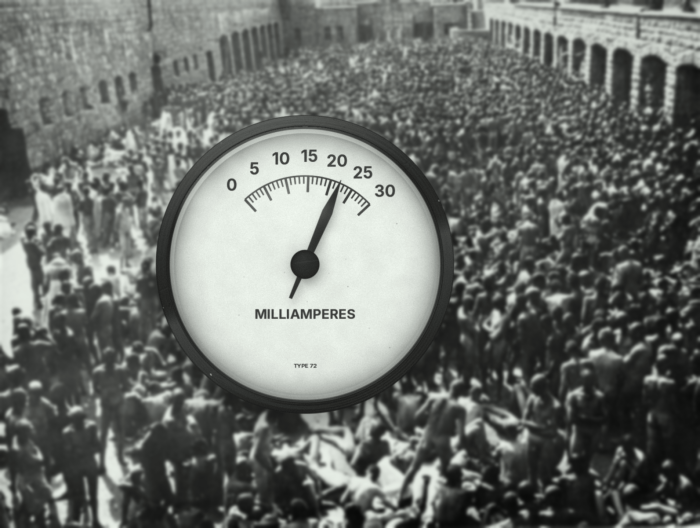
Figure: value=22 unit=mA
